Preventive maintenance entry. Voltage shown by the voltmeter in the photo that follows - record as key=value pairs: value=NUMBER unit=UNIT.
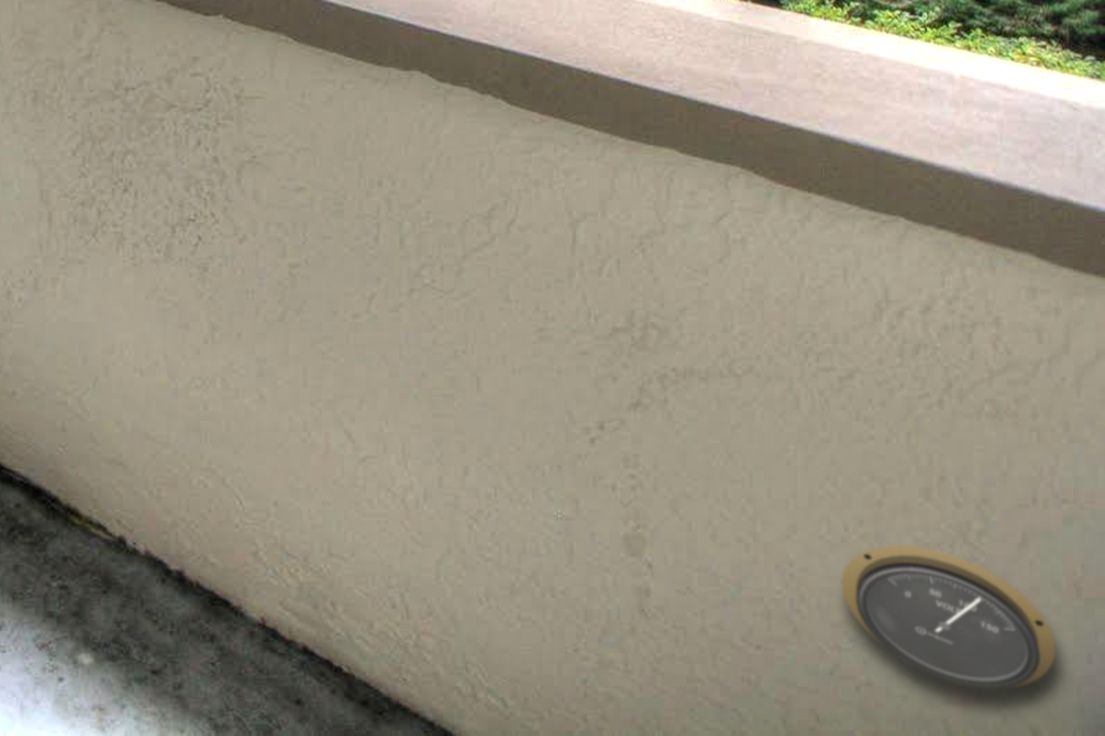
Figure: value=100 unit=V
